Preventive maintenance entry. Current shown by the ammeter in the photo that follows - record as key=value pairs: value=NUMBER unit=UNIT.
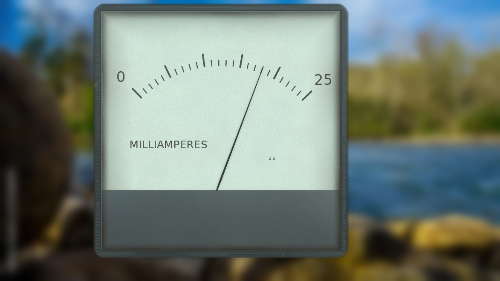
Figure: value=18 unit=mA
